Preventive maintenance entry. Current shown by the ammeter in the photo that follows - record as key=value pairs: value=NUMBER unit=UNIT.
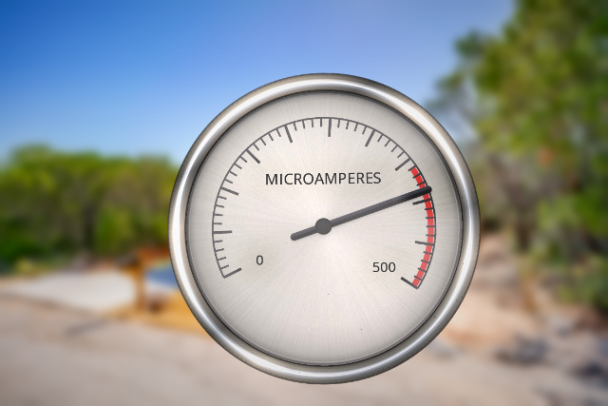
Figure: value=390 unit=µA
